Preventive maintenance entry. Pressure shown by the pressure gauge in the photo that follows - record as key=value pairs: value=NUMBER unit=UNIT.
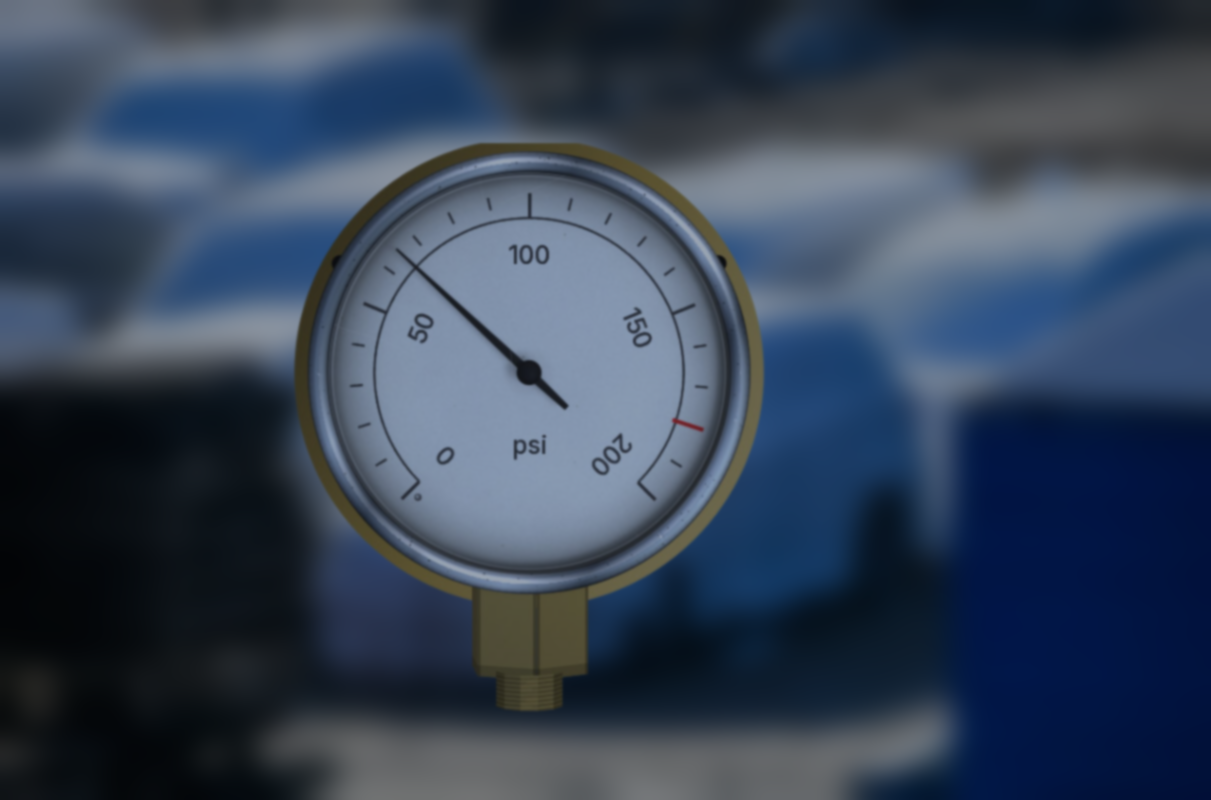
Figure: value=65 unit=psi
